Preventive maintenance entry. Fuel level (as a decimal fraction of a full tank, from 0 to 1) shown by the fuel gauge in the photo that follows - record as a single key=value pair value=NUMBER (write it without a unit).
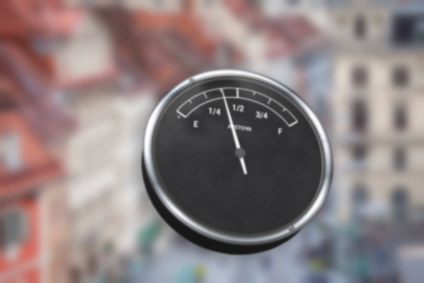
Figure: value=0.375
